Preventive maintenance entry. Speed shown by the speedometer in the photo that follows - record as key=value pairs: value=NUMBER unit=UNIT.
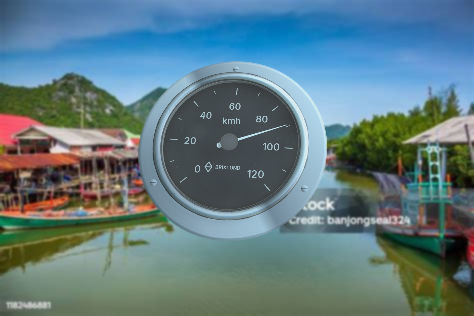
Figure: value=90 unit=km/h
